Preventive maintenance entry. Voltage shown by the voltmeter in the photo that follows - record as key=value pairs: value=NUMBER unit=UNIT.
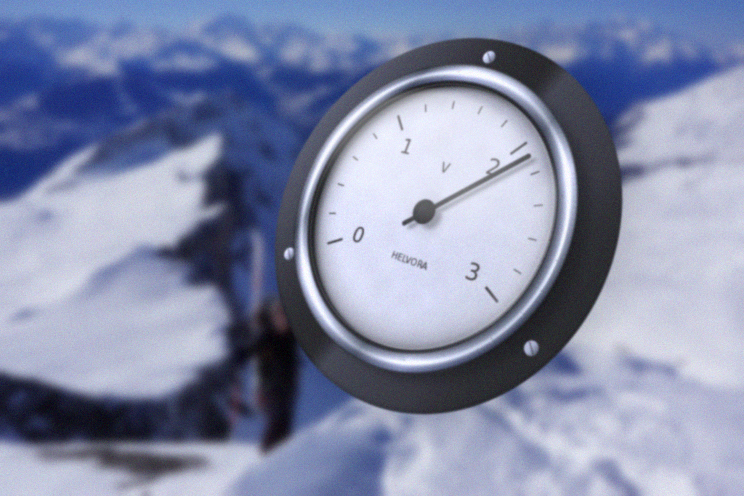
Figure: value=2.1 unit=V
